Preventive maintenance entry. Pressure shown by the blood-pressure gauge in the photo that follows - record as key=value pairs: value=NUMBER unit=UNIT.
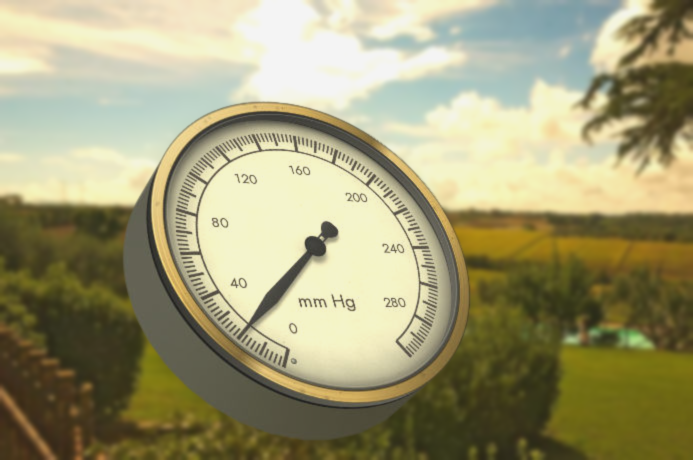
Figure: value=20 unit=mmHg
